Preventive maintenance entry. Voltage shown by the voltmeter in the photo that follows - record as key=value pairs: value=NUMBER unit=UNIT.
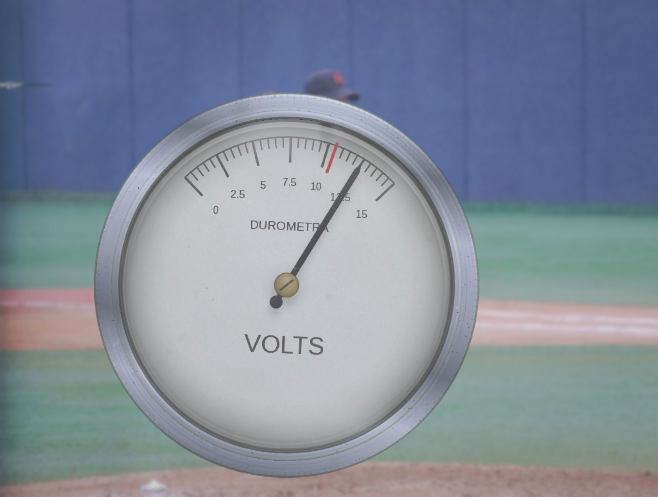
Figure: value=12.5 unit=V
